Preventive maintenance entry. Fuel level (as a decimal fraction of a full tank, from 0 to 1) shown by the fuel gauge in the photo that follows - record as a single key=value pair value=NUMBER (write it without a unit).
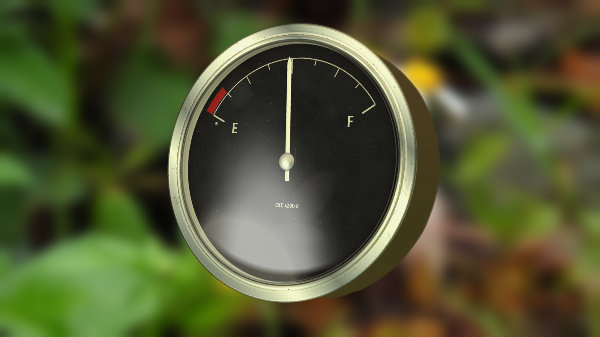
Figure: value=0.5
